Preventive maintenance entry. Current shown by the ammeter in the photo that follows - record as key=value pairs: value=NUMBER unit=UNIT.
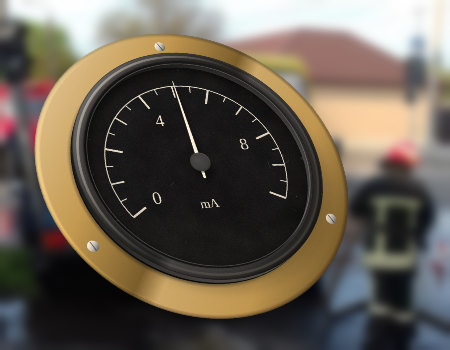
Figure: value=5 unit=mA
